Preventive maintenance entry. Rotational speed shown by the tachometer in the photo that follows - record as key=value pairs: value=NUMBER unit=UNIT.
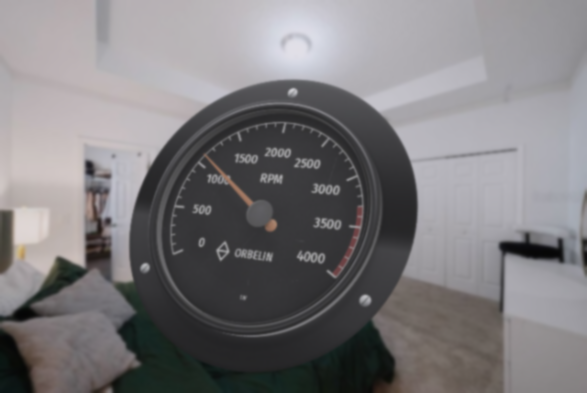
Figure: value=1100 unit=rpm
